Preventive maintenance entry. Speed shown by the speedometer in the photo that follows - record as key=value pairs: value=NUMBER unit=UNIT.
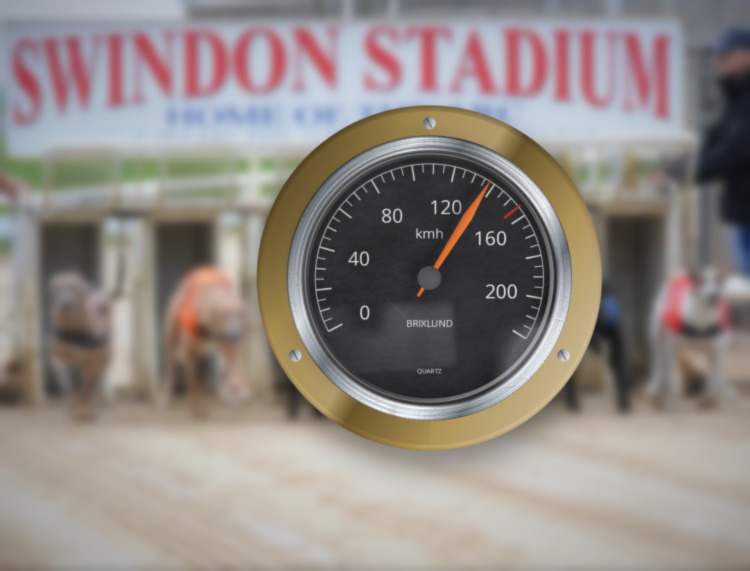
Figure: value=137.5 unit=km/h
